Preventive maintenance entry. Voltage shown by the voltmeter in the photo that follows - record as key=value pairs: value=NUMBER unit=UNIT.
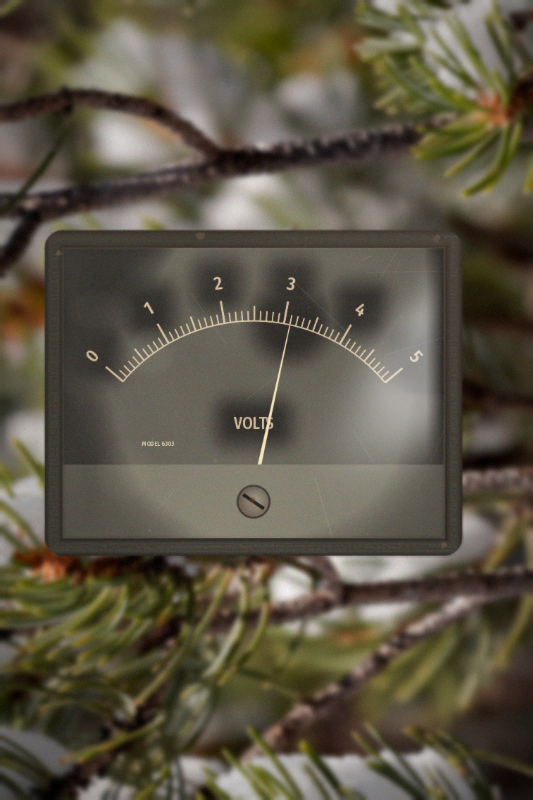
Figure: value=3.1 unit=V
